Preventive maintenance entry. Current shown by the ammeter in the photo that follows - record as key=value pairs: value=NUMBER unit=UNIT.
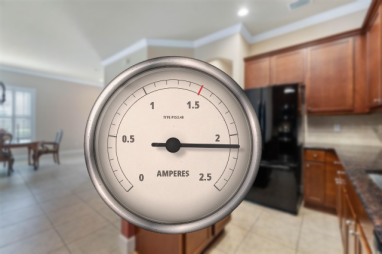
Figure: value=2.1 unit=A
